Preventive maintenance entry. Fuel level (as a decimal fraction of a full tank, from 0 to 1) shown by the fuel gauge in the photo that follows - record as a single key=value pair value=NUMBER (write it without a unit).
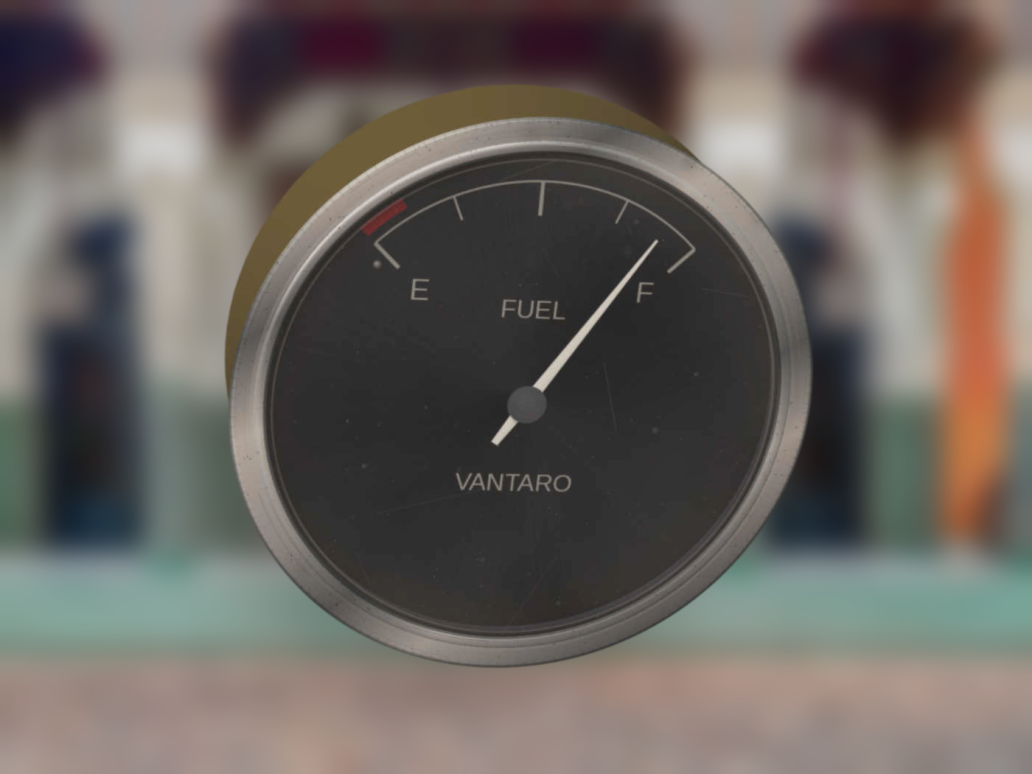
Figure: value=0.875
